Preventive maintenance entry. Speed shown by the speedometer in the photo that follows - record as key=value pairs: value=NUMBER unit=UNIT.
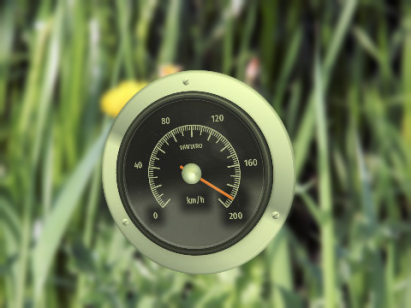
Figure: value=190 unit=km/h
